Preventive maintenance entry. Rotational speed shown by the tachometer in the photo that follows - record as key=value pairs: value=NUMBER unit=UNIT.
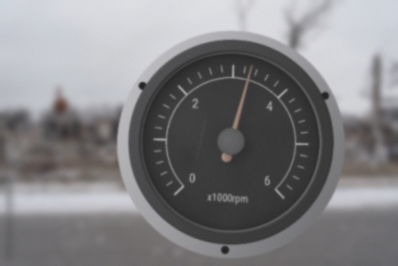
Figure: value=3300 unit=rpm
